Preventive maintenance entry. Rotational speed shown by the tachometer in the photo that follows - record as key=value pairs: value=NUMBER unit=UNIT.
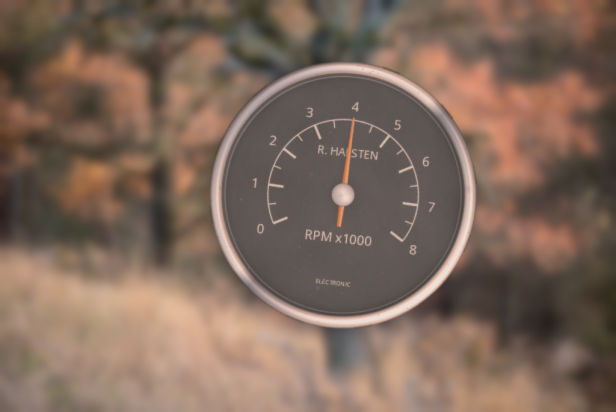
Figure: value=4000 unit=rpm
